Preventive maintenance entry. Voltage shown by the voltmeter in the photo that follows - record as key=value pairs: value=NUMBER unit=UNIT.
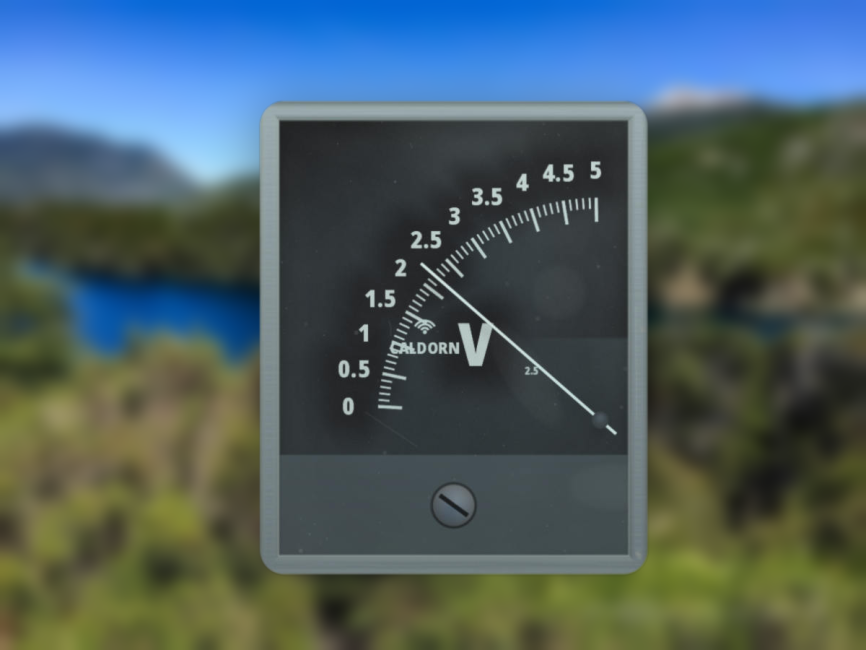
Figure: value=2.2 unit=V
